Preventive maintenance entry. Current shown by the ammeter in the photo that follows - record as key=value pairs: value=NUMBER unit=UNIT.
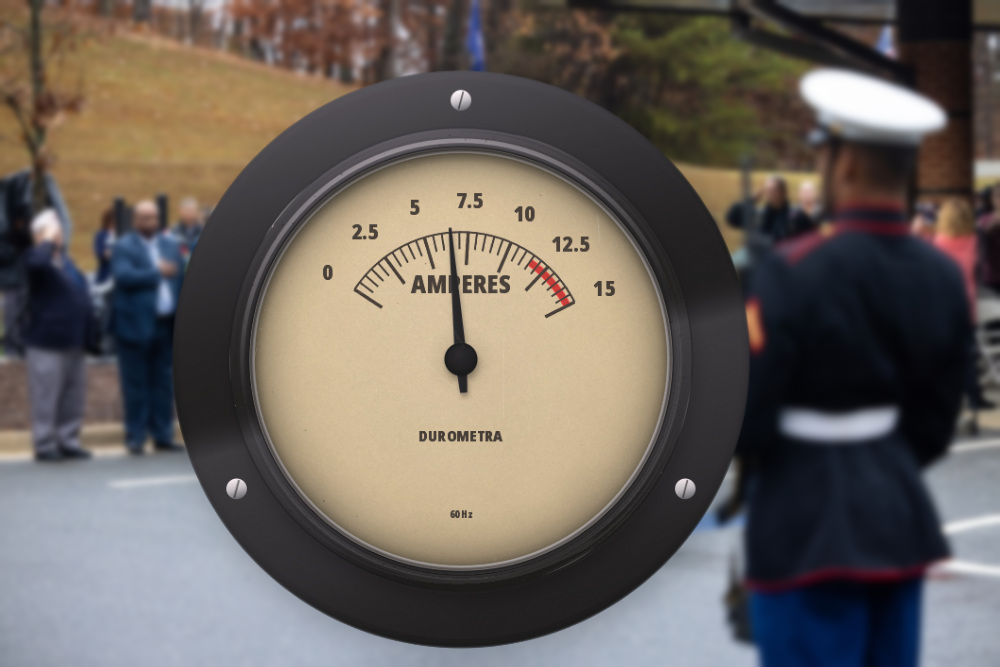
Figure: value=6.5 unit=A
